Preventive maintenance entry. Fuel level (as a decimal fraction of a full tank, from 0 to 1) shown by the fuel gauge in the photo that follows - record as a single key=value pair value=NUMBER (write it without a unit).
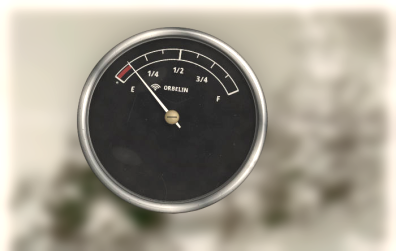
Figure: value=0.125
